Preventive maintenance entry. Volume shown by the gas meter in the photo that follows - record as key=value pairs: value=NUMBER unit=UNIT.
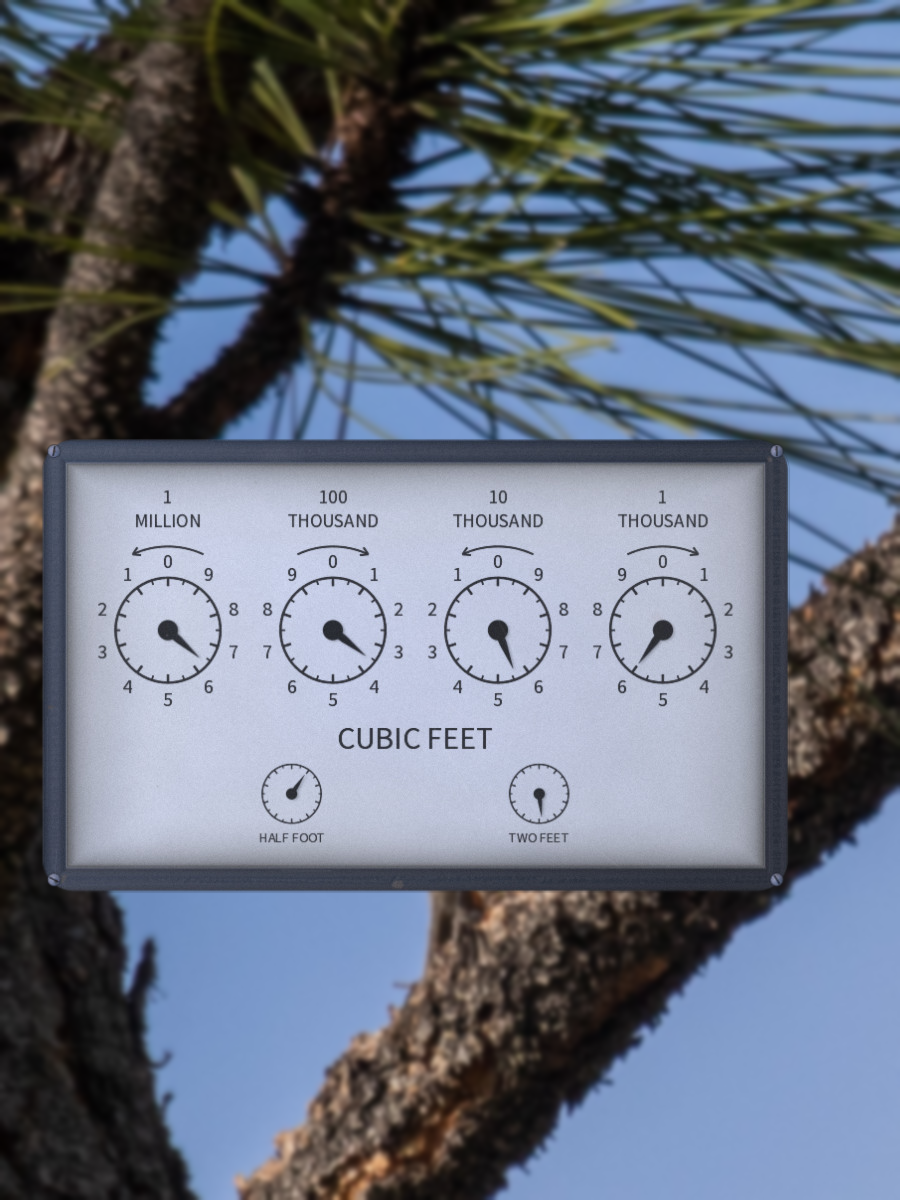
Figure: value=635600 unit=ft³
